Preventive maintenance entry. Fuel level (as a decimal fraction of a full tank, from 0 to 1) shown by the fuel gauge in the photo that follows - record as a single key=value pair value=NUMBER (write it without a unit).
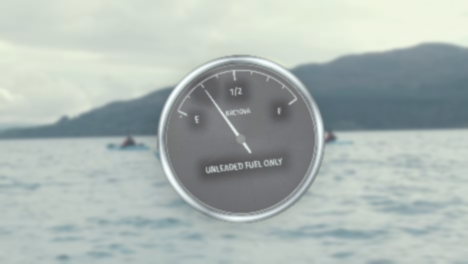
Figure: value=0.25
